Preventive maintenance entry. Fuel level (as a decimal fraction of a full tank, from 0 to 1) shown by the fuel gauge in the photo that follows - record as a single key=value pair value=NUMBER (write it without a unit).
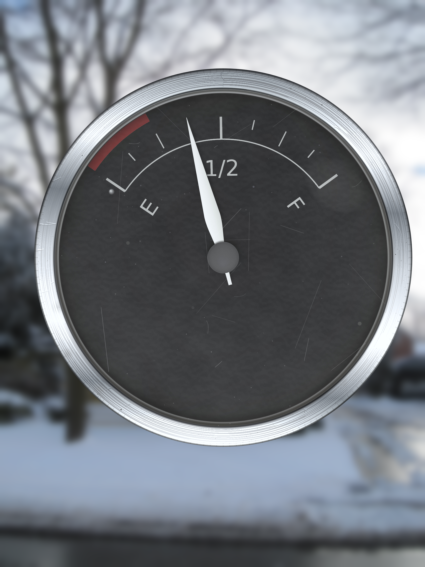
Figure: value=0.375
